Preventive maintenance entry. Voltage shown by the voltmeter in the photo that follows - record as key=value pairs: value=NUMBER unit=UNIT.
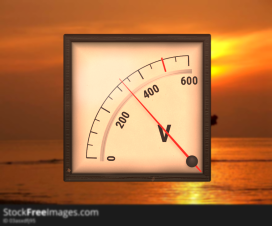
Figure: value=325 unit=V
